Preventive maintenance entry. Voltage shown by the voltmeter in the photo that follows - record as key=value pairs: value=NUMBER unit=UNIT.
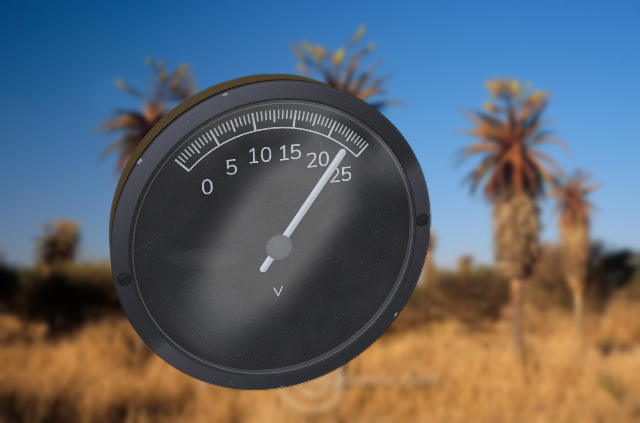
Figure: value=22.5 unit=V
